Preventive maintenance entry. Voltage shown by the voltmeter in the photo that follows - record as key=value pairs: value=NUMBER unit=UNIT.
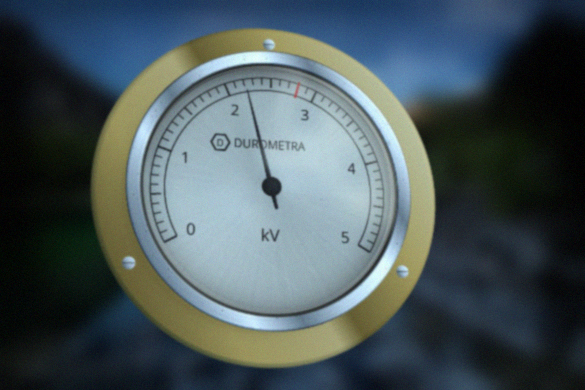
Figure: value=2.2 unit=kV
